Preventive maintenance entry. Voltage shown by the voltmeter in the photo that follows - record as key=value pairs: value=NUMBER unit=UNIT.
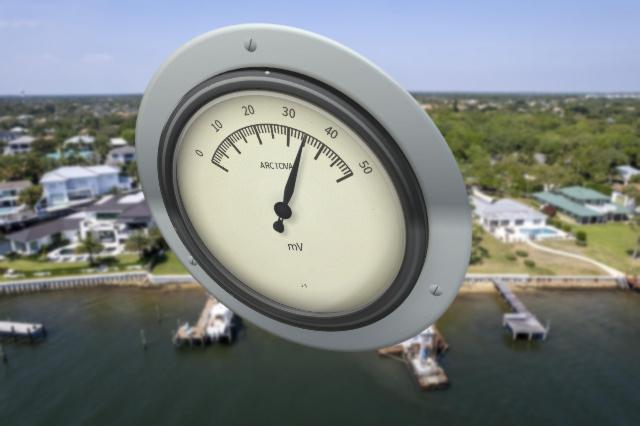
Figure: value=35 unit=mV
